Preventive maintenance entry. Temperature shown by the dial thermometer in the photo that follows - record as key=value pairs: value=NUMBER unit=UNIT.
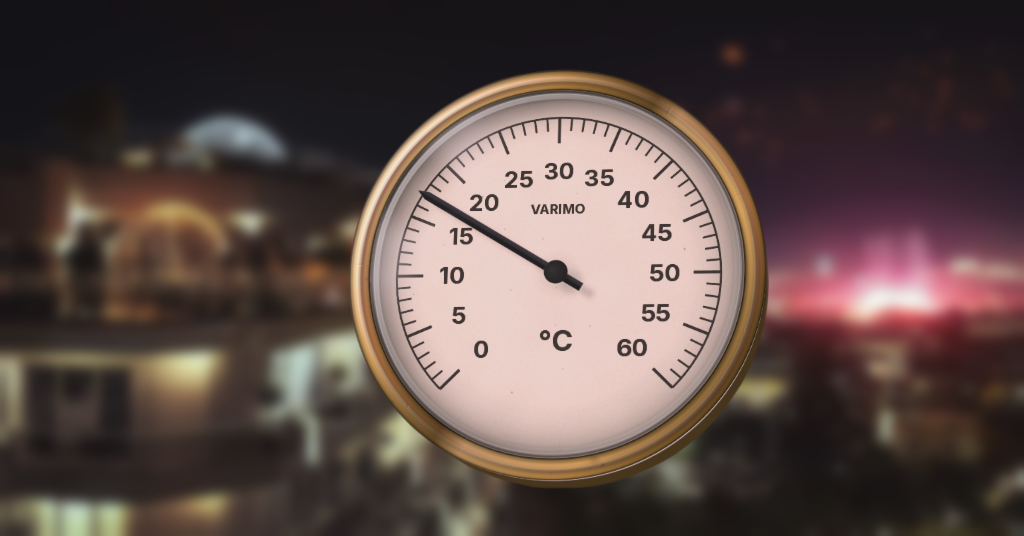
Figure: value=17 unit=°C
